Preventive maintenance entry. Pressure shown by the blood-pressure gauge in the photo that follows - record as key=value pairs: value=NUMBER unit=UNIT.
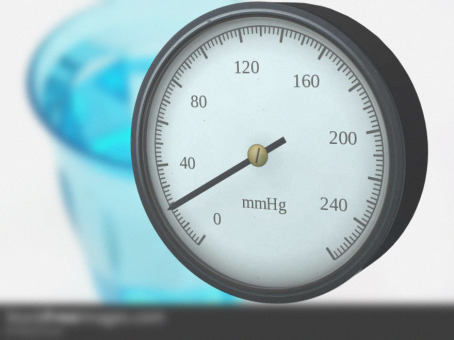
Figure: value=20 unit=mmHg
